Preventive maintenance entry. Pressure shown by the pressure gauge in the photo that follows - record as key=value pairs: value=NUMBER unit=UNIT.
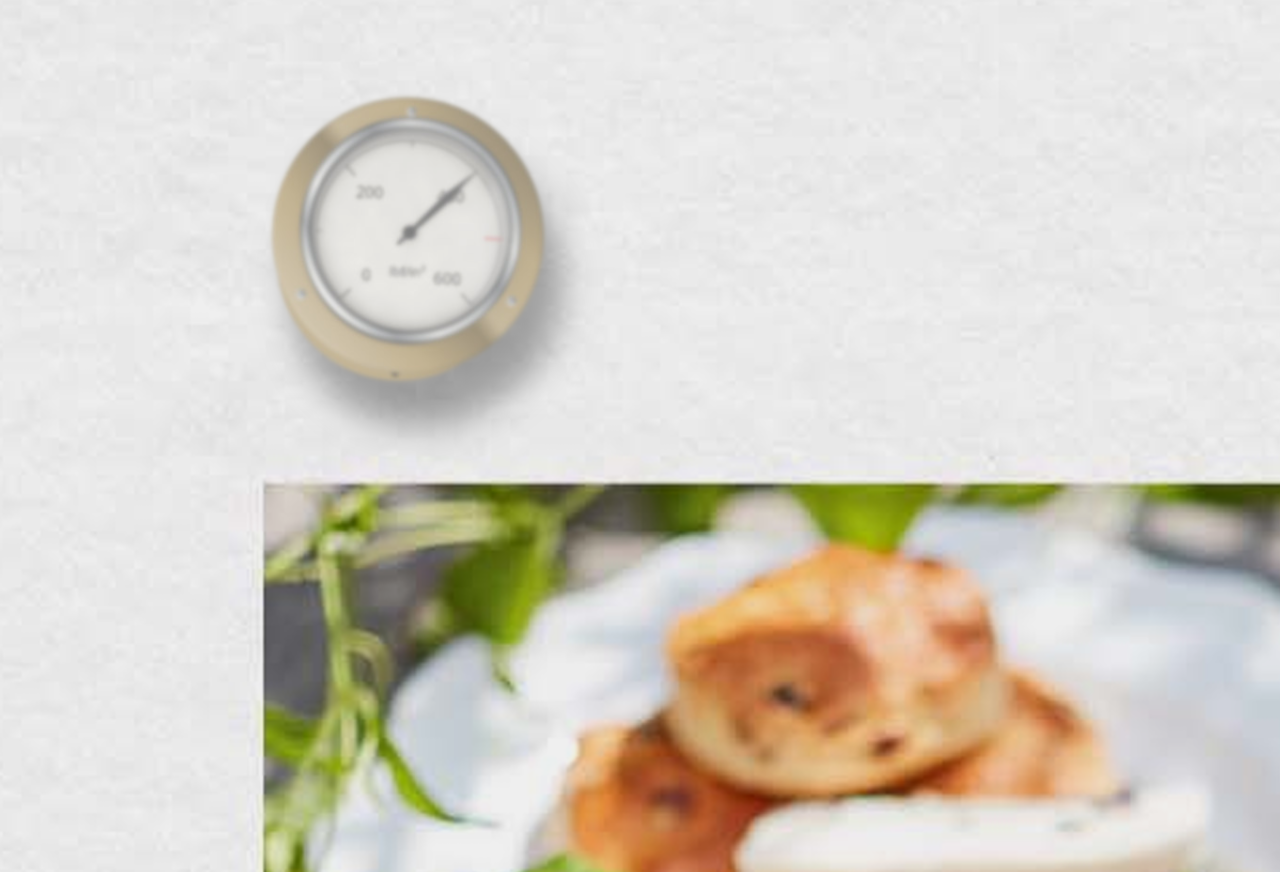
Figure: value=400 unit=psi
